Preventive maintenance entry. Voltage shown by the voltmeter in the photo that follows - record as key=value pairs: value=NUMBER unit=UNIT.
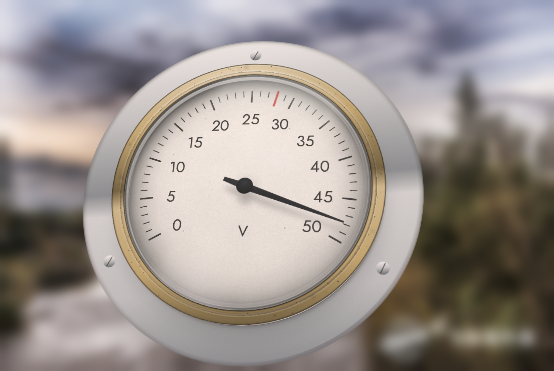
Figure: value=48 unit=V
